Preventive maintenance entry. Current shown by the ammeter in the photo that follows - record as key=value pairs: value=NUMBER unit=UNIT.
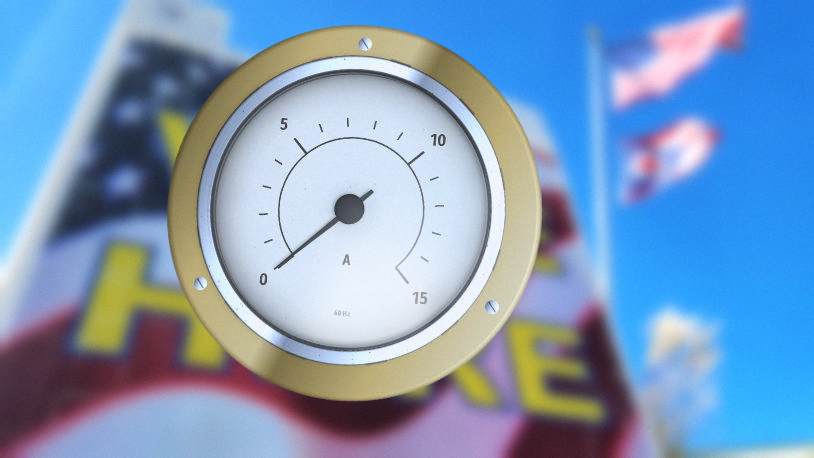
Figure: value=0 unit=A
